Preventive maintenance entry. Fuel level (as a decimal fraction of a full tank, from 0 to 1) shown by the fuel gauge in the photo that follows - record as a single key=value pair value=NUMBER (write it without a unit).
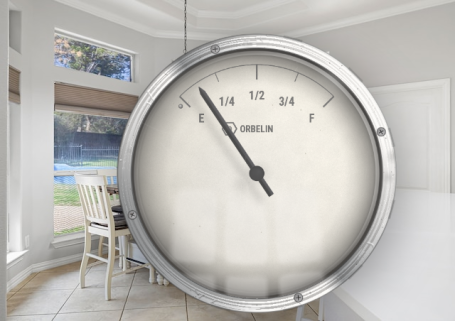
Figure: value=0.125
